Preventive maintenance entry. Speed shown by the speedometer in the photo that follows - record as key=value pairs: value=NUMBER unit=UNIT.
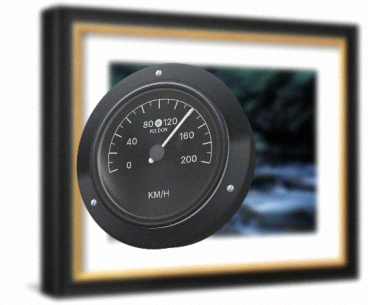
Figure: value=140 unit=km/h
